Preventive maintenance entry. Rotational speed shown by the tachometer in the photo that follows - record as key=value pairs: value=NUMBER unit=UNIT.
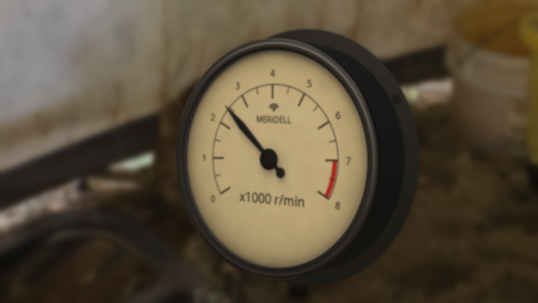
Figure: value=2500 unit=rpm
